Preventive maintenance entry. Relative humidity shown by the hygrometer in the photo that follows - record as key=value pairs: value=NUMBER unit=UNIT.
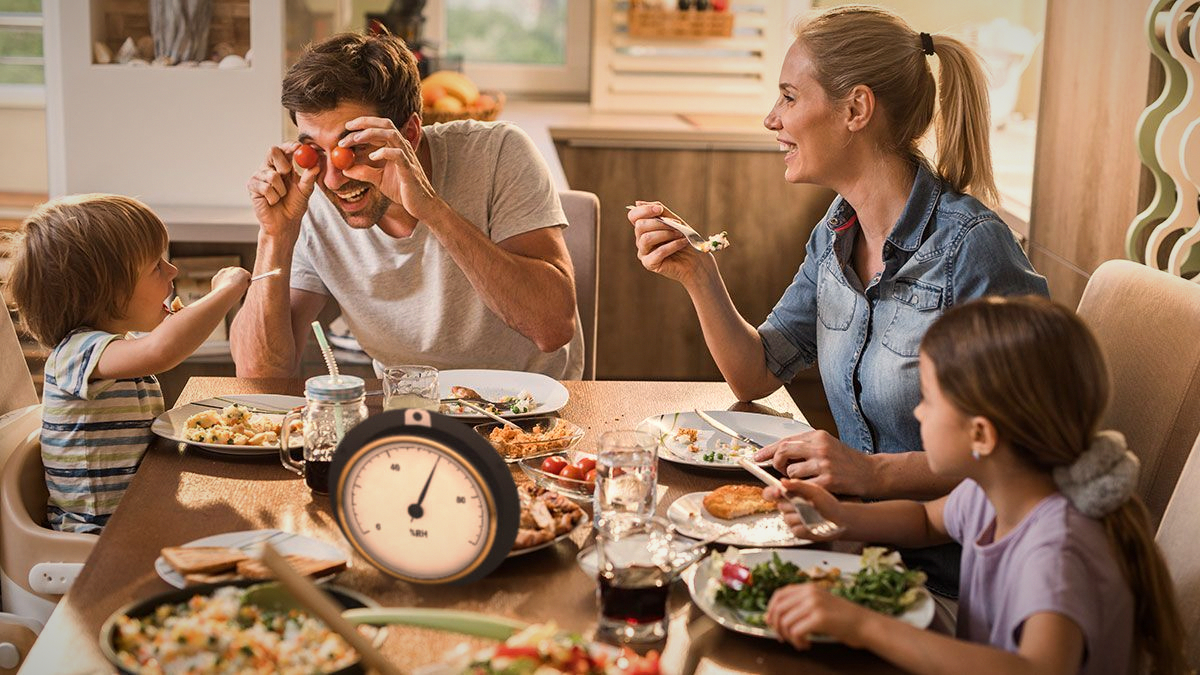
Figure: value=60 unit=%
